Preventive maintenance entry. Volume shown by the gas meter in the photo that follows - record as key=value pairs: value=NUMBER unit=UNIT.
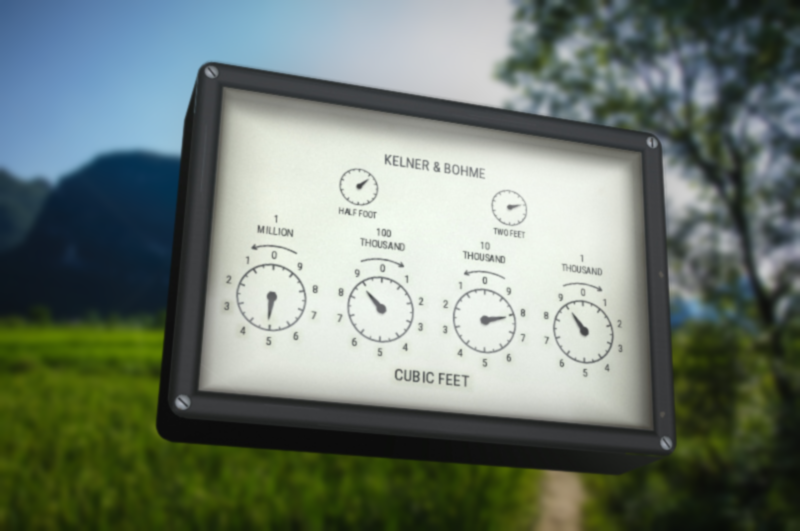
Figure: value=487900 unit=ft³
